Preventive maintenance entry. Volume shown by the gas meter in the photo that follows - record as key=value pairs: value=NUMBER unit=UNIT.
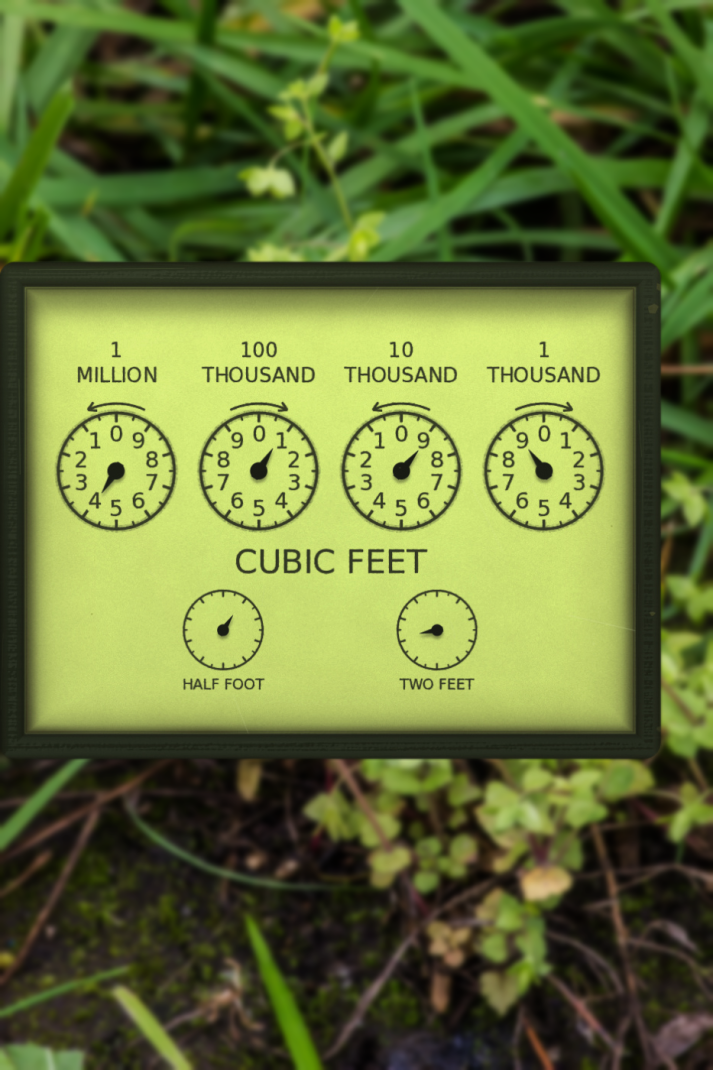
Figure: value=408900 unit=ft³
